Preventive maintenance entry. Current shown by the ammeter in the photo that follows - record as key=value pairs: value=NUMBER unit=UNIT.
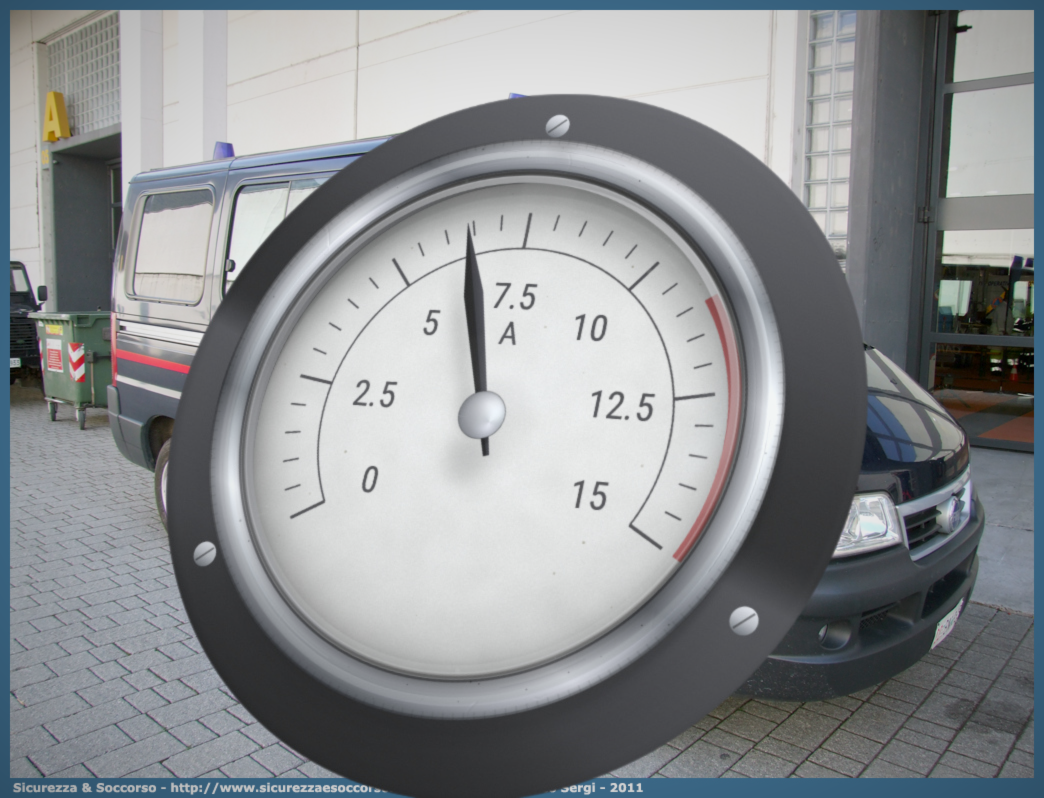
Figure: value=6.5 unit=A
